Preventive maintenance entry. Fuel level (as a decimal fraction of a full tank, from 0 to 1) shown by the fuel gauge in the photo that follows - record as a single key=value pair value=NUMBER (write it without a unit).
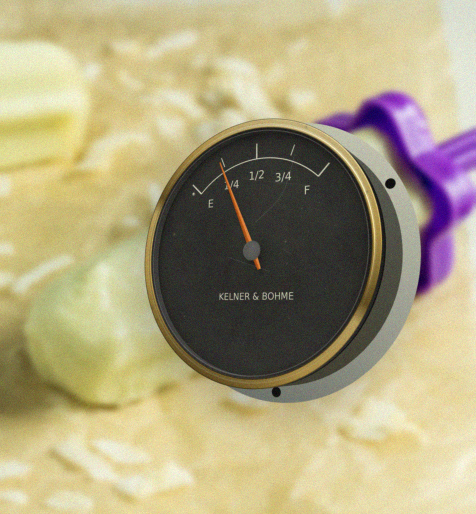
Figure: value=0.25
